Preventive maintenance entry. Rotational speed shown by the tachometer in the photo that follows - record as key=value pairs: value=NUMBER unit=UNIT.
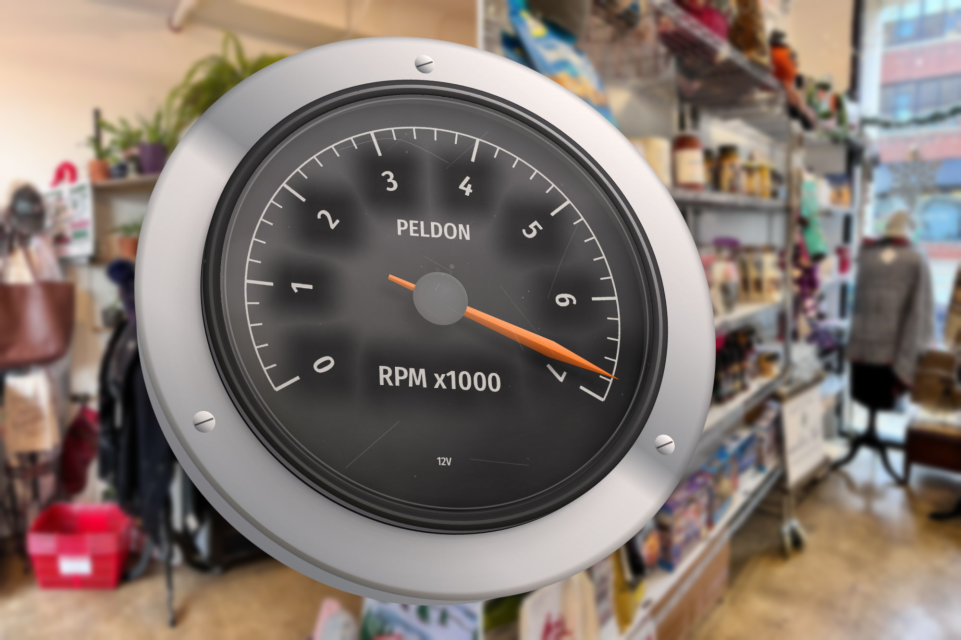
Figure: value=6800 unit=rpm
